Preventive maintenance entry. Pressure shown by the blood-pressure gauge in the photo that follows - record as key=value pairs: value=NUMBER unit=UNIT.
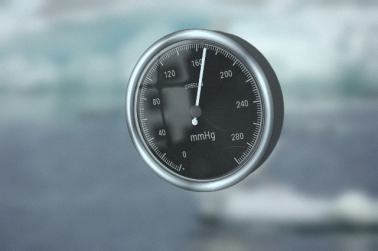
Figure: value=170 unit=mmHg
